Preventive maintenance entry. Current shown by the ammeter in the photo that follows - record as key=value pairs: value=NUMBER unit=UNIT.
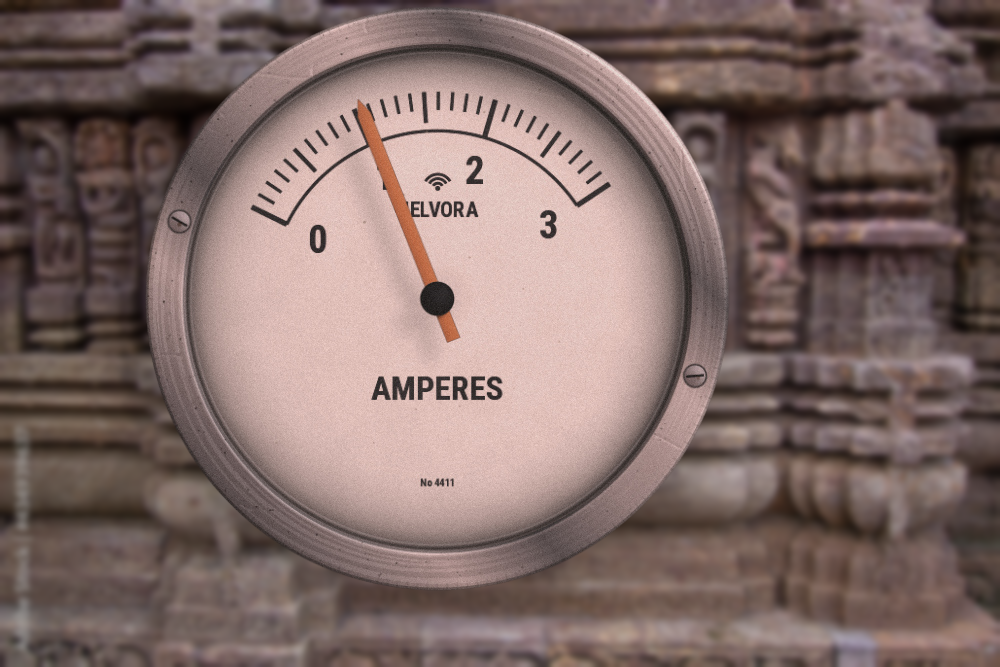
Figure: value=1.05 unit=A
